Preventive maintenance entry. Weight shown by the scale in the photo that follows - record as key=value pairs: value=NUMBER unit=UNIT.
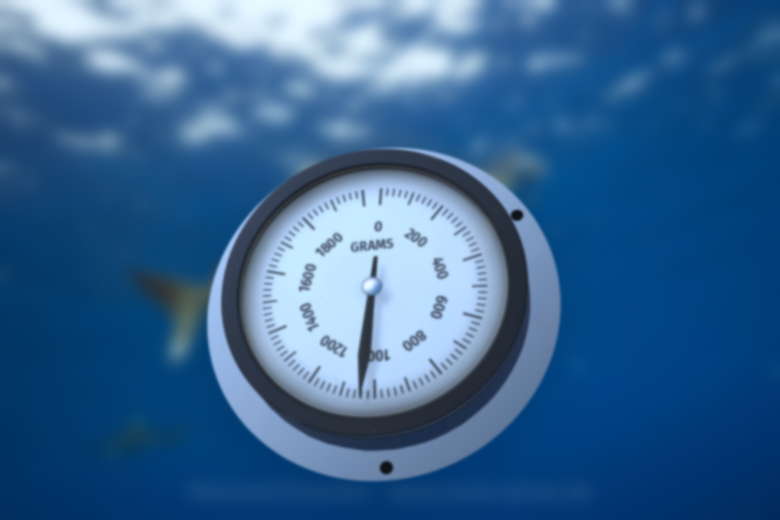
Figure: value=1040 unit=g
